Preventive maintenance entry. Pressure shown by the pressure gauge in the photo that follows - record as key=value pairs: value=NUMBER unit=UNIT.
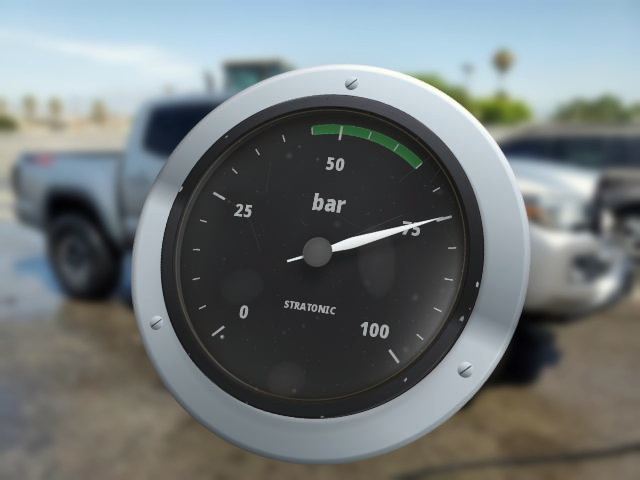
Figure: value=75 unit=bar
